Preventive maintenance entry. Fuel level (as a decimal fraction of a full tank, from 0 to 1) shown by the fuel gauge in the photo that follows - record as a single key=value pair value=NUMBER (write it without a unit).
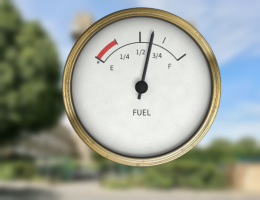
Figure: value=0.625
